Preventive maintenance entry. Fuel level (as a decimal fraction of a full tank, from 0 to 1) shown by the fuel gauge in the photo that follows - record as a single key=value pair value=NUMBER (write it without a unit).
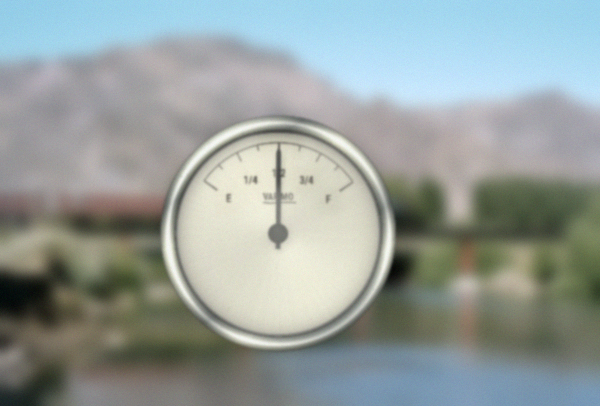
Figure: value=0.5
